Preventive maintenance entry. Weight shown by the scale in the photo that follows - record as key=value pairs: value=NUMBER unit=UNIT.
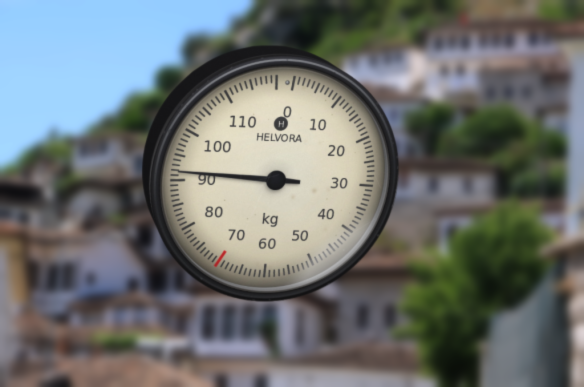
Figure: value=92 unit=kg
